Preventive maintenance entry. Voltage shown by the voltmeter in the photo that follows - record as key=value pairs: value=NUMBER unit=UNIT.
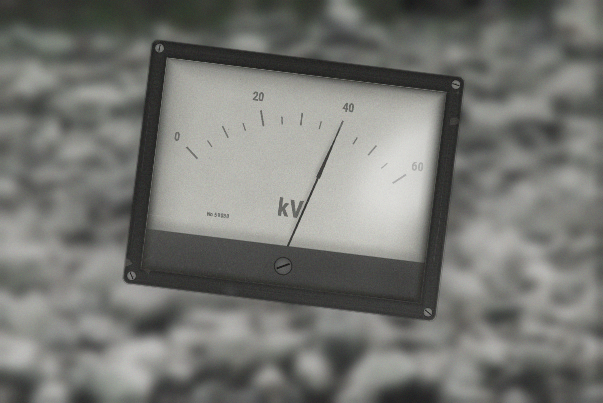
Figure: value=40 unit=kV
